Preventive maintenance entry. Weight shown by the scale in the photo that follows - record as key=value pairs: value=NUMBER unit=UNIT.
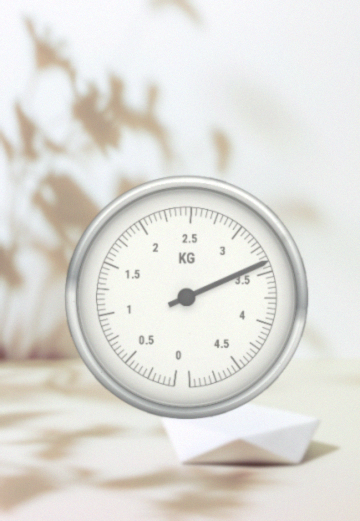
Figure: value=3.4 unit=kg
